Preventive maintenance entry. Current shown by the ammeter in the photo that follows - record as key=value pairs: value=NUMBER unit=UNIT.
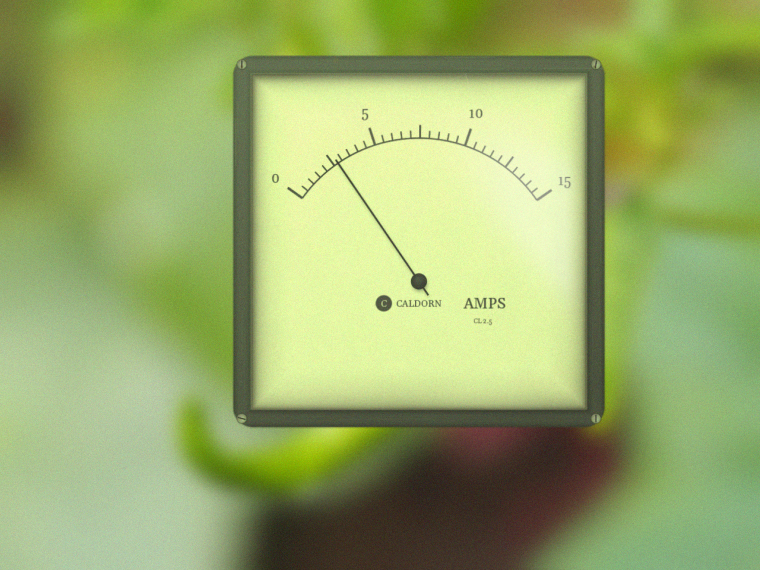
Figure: value=2.75 unit=A
